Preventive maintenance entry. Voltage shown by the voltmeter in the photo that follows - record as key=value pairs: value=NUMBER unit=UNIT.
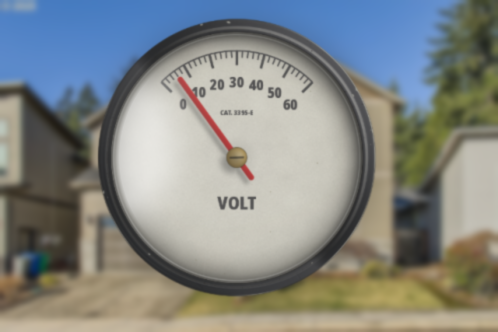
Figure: value=6 unit=V
